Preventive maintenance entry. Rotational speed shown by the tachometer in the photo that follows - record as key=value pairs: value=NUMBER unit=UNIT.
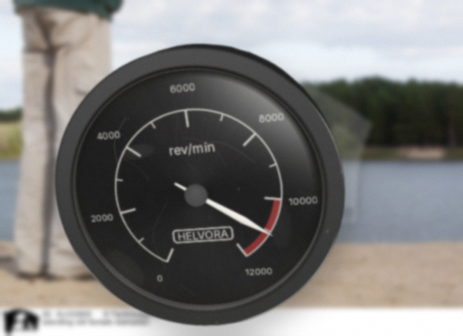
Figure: value=11000 unit=rpm
